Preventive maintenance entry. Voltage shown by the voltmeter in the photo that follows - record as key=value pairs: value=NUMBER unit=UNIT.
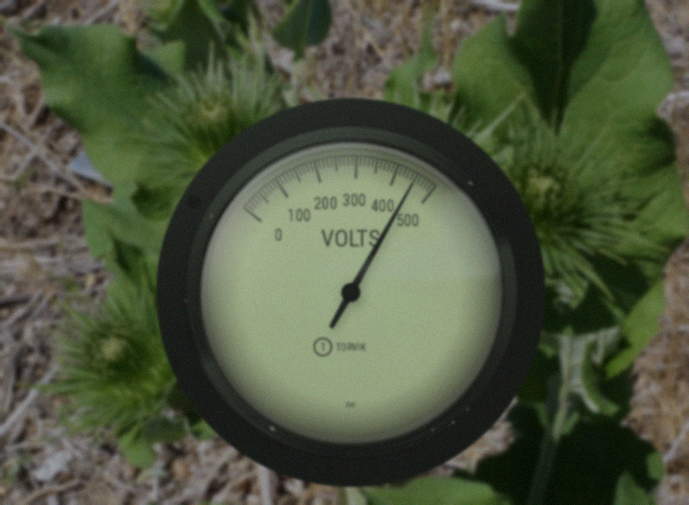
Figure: value=450 unit=V
